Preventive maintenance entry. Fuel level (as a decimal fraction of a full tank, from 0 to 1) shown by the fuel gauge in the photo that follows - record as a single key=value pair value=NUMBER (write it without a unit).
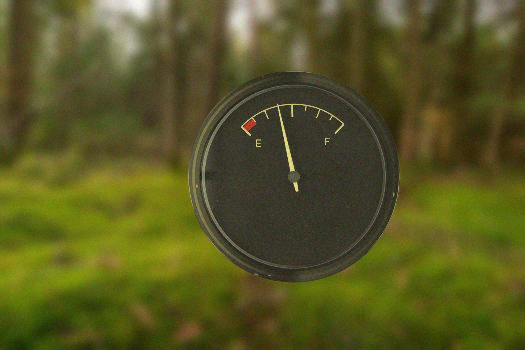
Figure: value=0.375
